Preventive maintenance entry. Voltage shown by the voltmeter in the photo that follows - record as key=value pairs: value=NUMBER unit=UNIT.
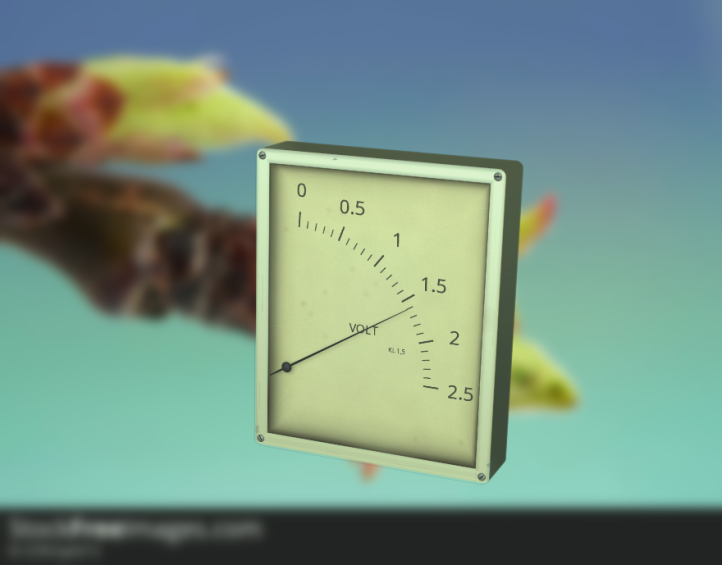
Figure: value=1.6 unit=V
